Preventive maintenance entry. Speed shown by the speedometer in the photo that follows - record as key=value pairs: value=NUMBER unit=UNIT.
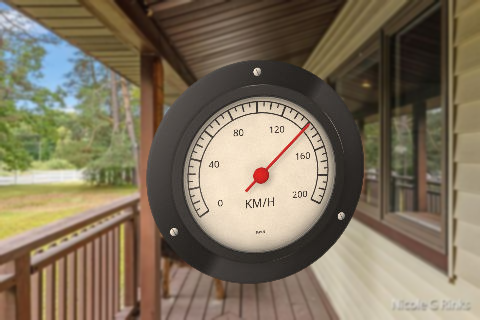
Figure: value=140 unit=km/h
